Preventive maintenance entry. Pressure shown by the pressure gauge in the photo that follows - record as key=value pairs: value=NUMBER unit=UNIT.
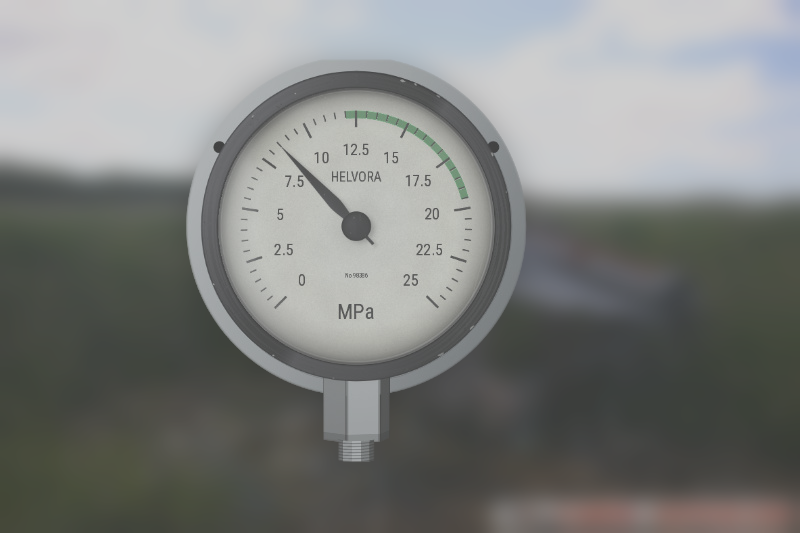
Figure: value=8.5 unit=MPa
